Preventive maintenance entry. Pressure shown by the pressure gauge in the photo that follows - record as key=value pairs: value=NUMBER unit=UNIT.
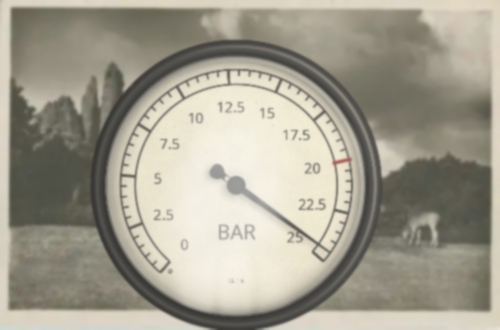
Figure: value=24.5 unit=bar
